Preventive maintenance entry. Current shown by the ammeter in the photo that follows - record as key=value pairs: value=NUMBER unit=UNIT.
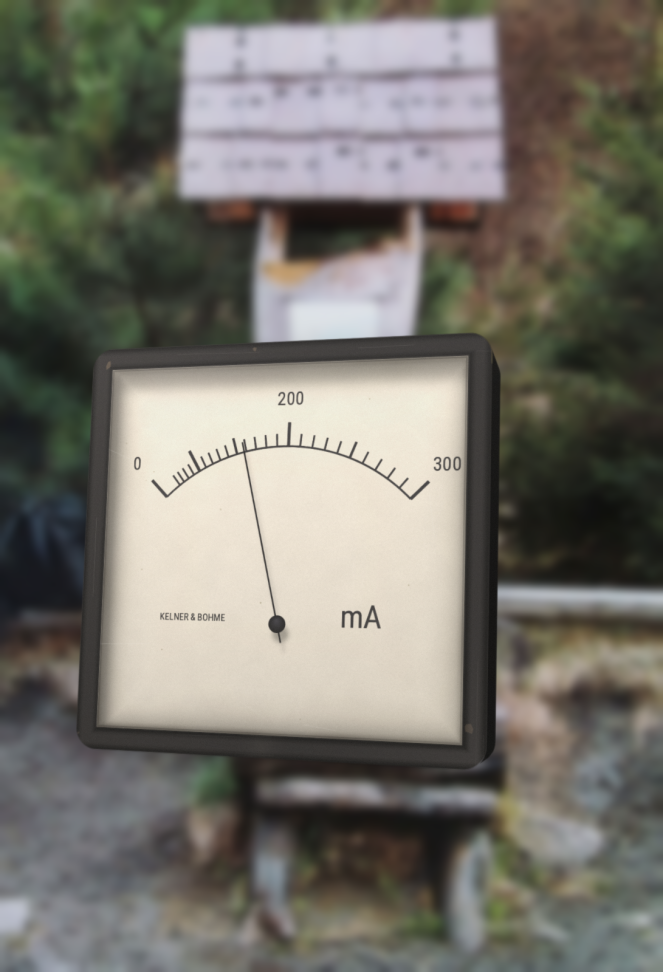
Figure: value=160 unit=mA
